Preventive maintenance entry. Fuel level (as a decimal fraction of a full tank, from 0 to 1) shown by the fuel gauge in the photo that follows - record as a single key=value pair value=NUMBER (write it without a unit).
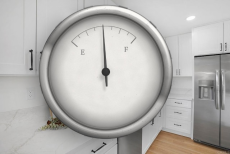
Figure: value=0.5
